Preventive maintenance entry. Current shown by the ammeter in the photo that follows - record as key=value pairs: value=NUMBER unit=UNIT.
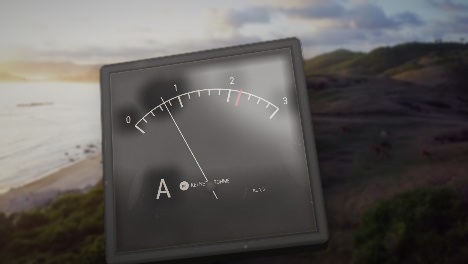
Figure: value=0.7 unit=A
